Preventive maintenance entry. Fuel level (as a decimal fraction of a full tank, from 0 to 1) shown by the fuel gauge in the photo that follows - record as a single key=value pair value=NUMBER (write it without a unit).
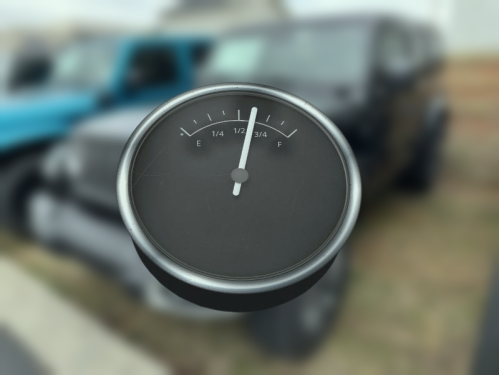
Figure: value=0.625
